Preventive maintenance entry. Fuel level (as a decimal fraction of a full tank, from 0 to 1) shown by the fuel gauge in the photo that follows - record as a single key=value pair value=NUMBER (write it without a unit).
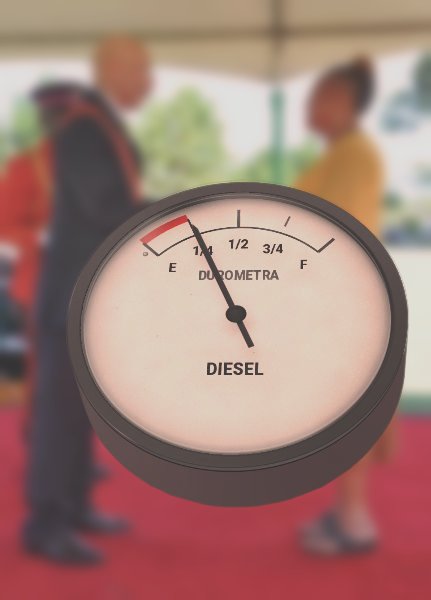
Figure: value=0.25
